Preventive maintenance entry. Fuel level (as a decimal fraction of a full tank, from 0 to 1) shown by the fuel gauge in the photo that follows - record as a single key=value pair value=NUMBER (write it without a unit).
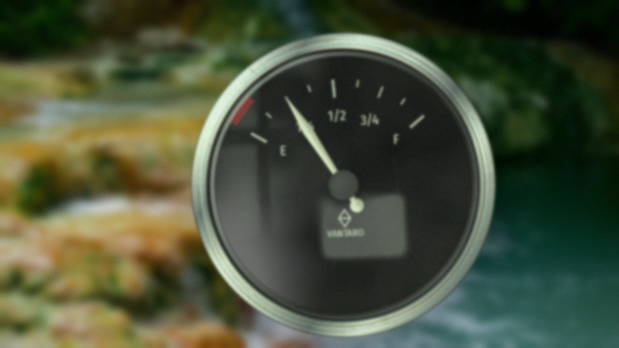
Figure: value=0.25
